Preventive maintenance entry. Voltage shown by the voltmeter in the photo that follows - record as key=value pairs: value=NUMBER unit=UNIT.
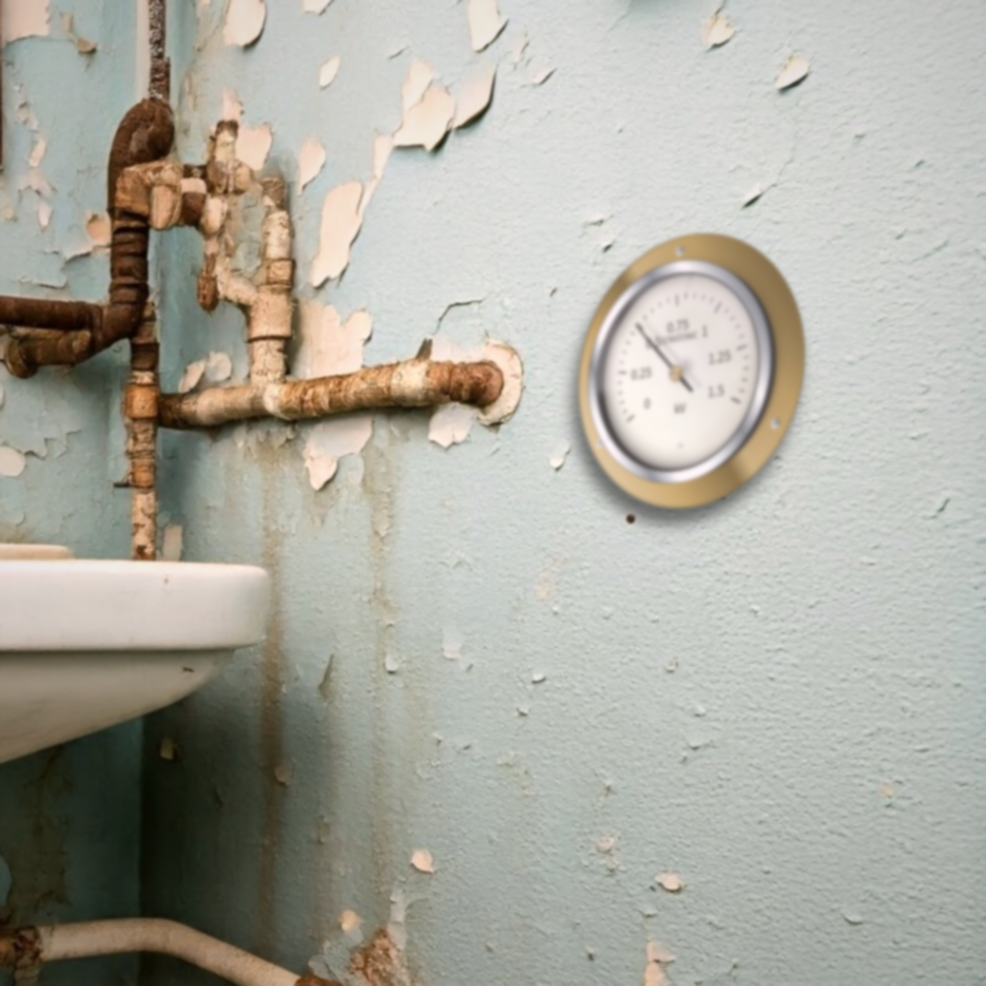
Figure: value=0.5 unit=kV
